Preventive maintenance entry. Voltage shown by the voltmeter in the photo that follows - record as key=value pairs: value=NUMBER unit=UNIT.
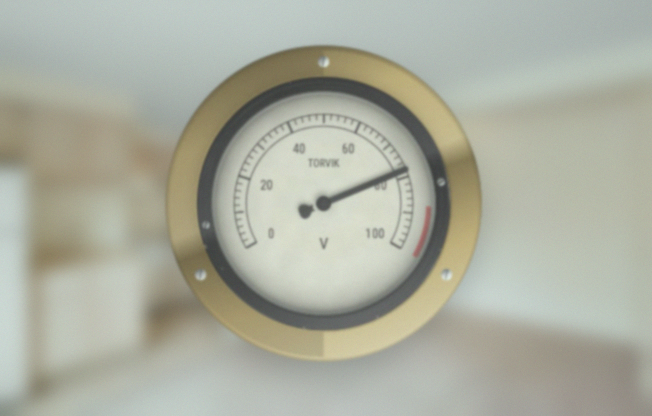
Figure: value=78 unit=V
